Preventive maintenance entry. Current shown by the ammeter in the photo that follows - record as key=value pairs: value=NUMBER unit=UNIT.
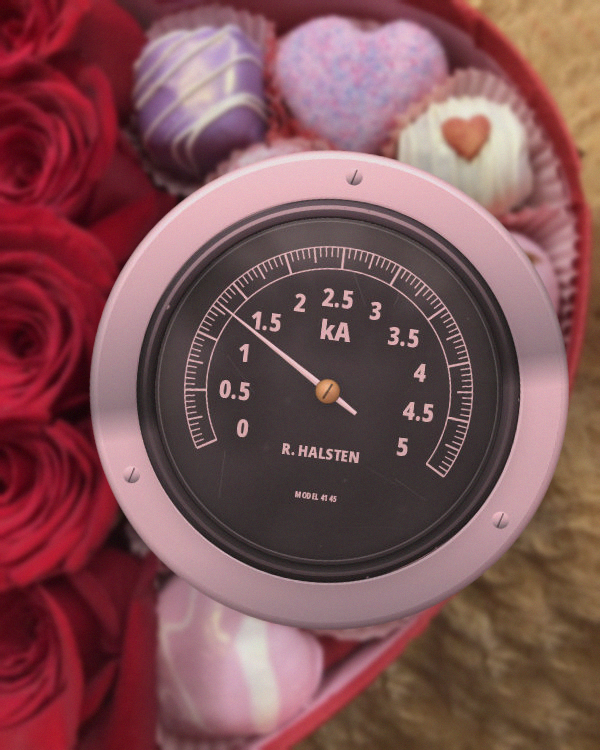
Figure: value=1.3 unit=kA
